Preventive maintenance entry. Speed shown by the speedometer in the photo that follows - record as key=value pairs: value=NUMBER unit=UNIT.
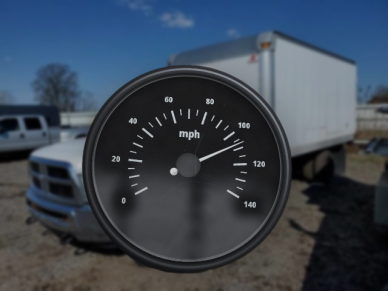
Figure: value=107.5 unit=mph
